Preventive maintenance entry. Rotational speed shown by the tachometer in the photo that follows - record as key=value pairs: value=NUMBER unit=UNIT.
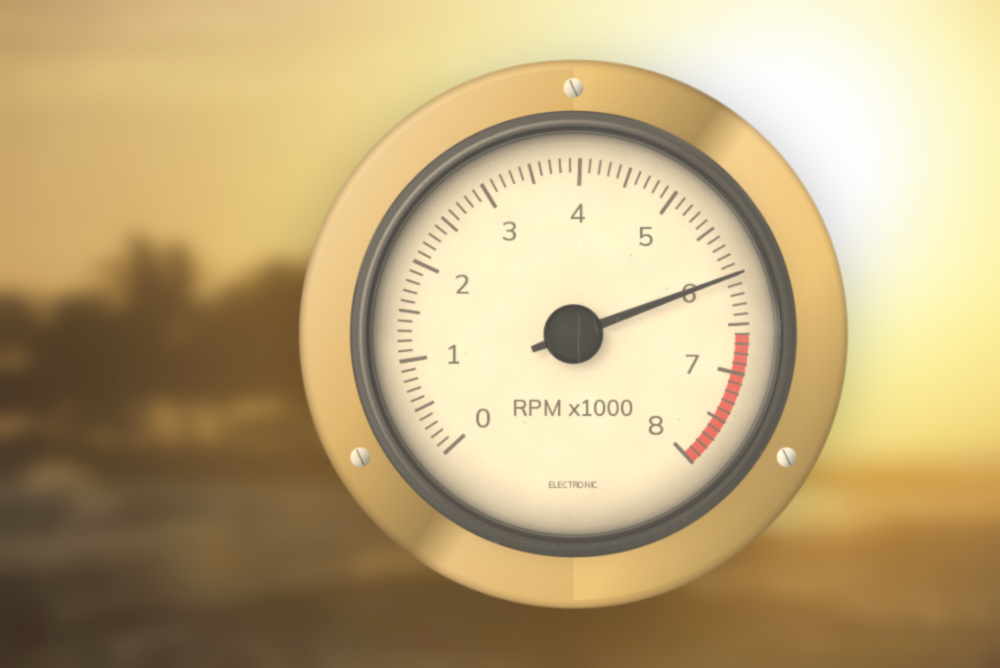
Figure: value=6000 unit=rpm
